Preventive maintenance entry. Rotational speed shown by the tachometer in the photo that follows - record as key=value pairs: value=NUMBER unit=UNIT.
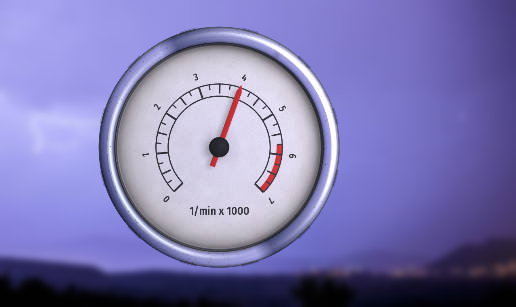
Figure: value=4000 unit=rpm
